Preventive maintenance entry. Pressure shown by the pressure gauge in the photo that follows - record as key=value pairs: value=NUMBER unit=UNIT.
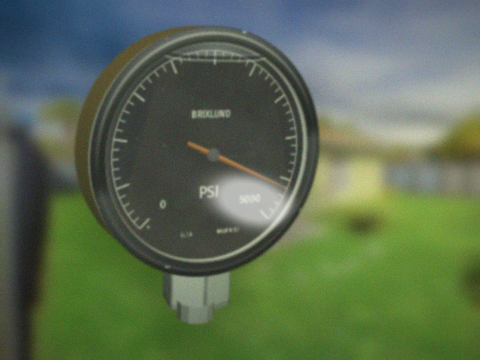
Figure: value=4600 unit=psi
